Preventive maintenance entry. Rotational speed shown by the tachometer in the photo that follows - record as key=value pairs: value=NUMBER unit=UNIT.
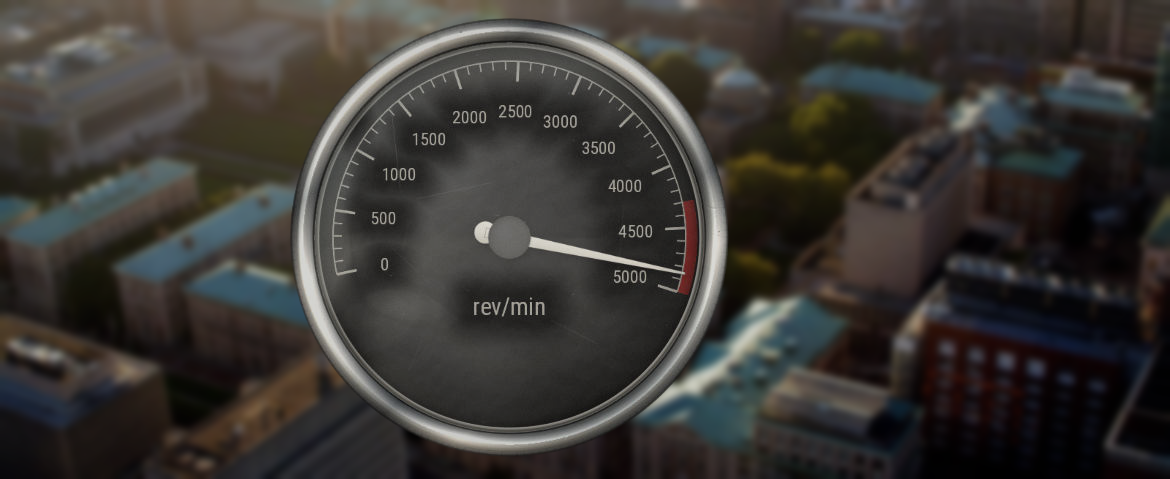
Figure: value=4850 unit=rpm
